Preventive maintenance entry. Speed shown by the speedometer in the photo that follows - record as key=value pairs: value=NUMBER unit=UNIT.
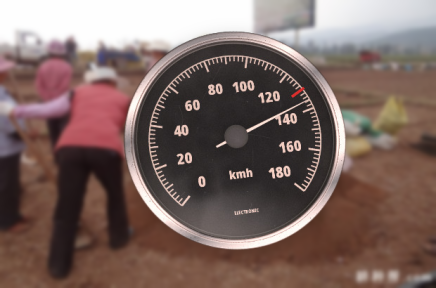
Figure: value=136 unit=km/h
